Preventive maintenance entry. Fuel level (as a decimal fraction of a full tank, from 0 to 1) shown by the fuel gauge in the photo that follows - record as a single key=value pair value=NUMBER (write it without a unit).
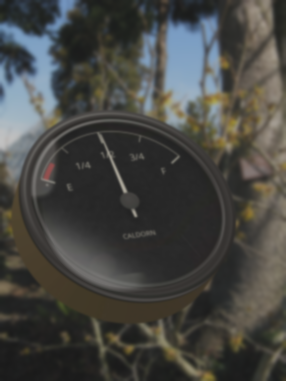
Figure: value=0.5
